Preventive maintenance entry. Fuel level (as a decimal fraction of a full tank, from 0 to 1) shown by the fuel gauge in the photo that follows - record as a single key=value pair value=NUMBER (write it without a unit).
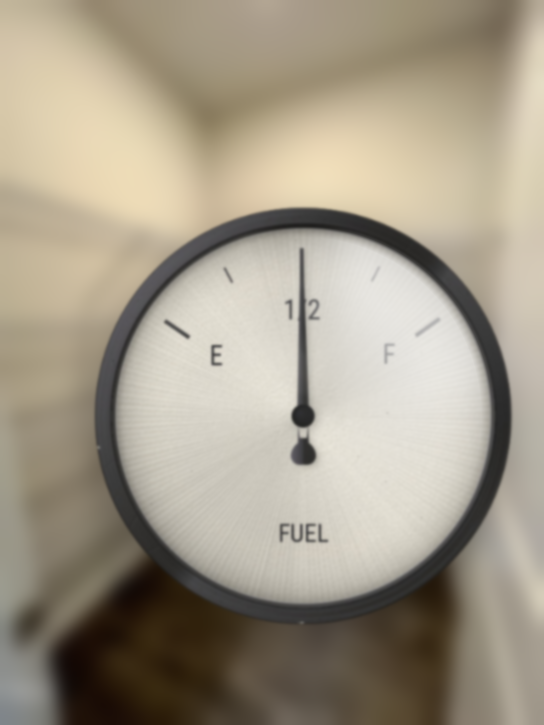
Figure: value=0.5
